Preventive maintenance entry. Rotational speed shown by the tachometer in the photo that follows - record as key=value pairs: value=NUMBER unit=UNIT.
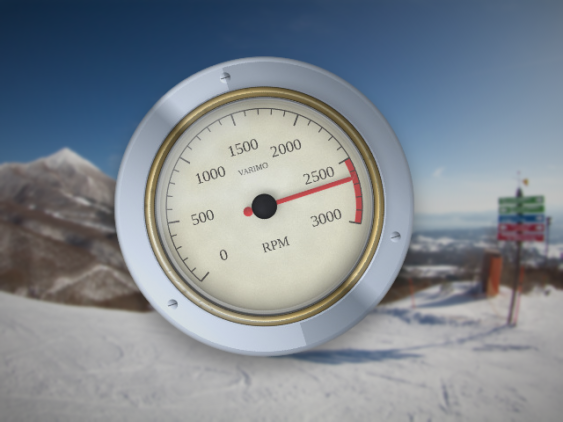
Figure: value=2650 unit=rpm
